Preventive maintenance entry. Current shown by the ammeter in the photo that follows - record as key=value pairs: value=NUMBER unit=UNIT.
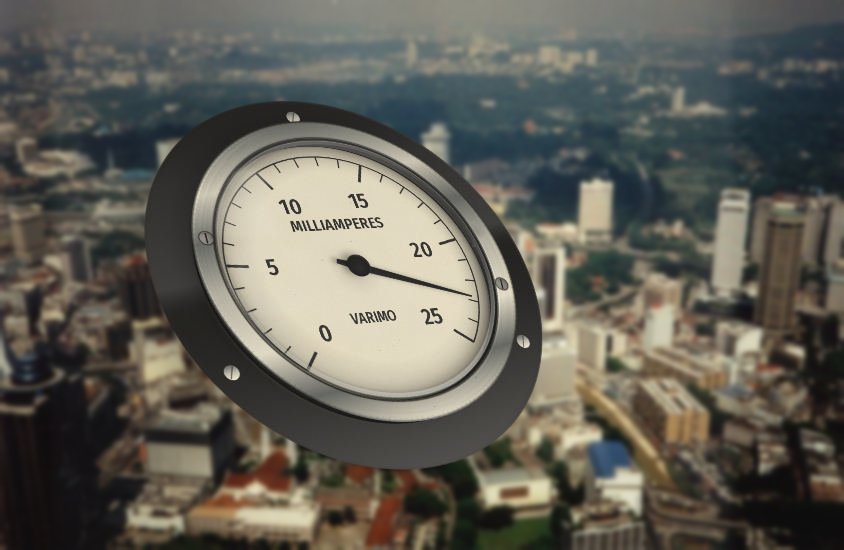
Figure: value=23 unit=mA
